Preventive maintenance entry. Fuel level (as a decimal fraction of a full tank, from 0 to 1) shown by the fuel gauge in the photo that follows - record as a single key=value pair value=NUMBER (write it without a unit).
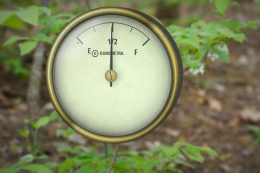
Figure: value=0.5
